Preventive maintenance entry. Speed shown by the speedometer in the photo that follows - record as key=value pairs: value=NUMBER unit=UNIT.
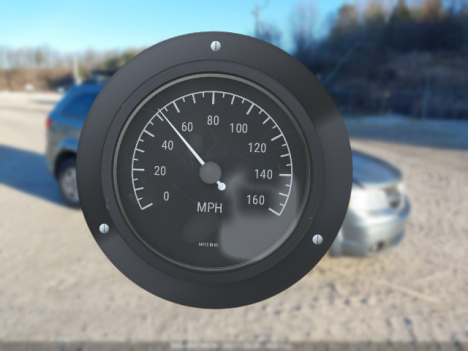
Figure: value=52.5 unit=mph
